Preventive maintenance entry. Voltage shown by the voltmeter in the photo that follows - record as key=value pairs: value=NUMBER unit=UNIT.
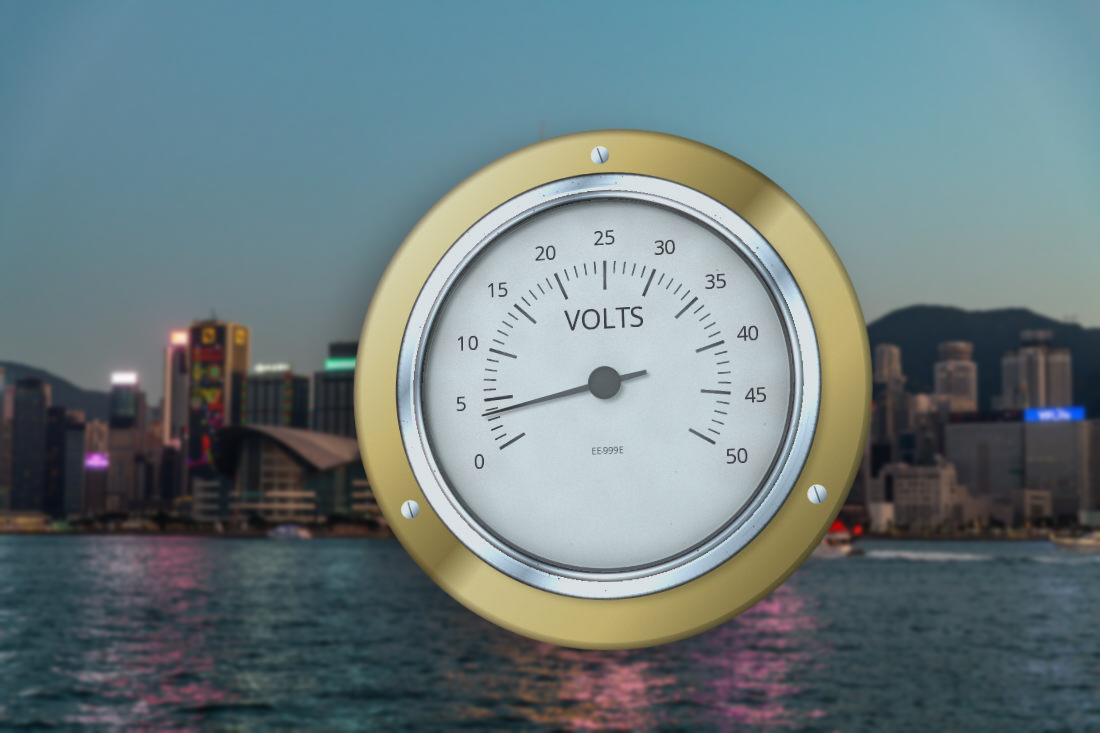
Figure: value=3.5 unit=V
